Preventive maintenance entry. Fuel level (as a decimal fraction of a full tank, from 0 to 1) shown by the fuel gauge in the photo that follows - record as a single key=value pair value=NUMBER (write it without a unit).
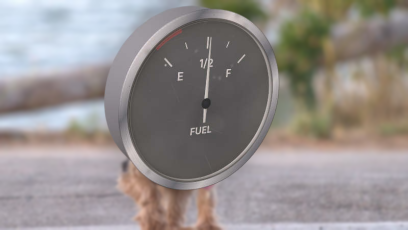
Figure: value=0.5
